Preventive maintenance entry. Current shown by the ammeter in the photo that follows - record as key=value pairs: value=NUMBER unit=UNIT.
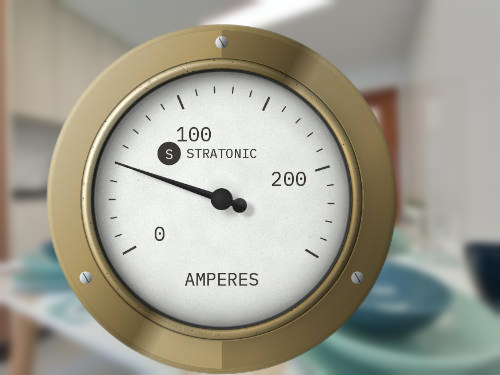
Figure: value=50 unit=A
